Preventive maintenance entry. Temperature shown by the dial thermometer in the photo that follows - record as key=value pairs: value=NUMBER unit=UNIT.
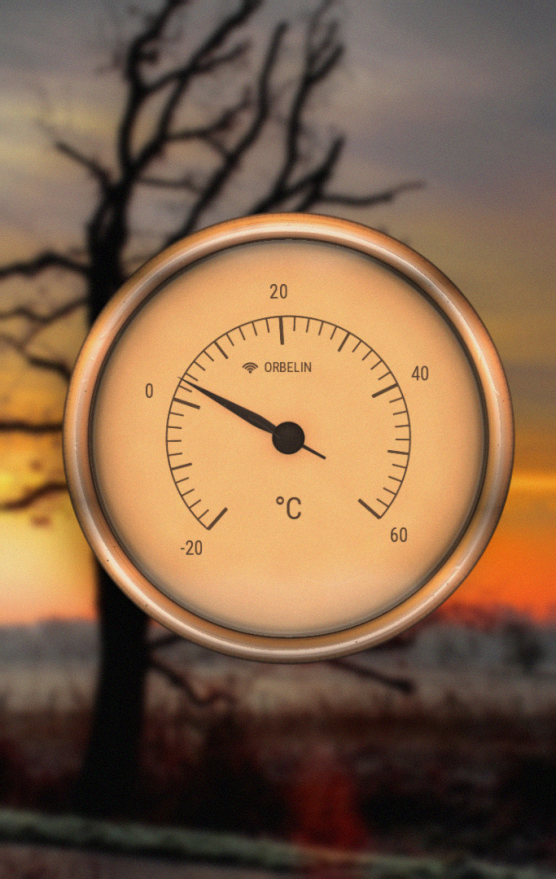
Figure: value=3 unit=°C
